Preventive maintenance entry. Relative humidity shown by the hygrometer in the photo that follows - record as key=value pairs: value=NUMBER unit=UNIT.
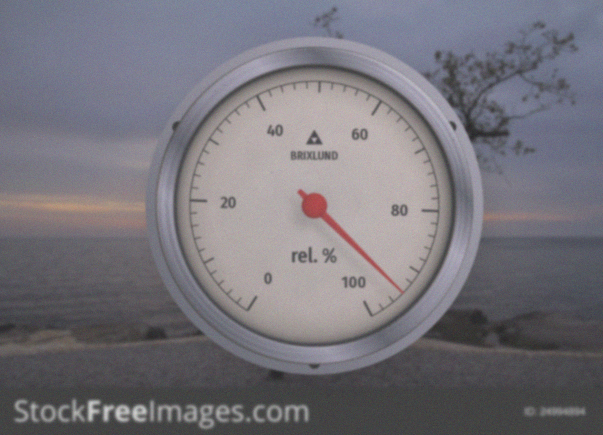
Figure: value=94 unit=%
